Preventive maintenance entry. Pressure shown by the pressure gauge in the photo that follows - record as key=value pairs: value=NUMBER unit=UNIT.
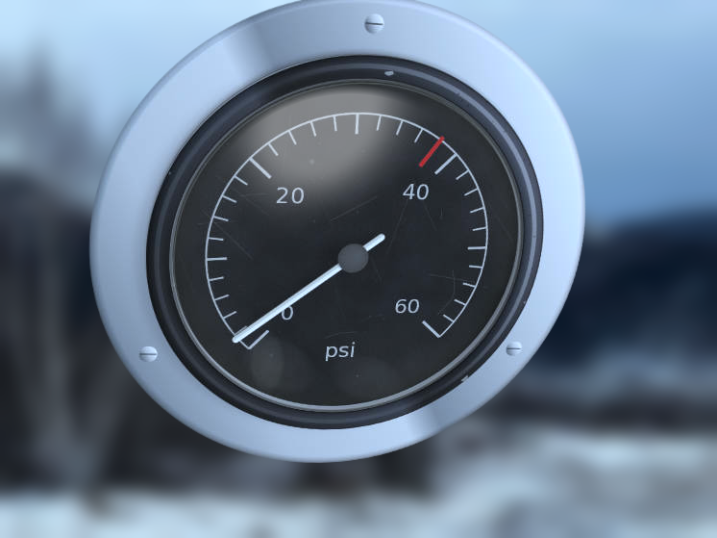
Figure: value=2 unit=psi
